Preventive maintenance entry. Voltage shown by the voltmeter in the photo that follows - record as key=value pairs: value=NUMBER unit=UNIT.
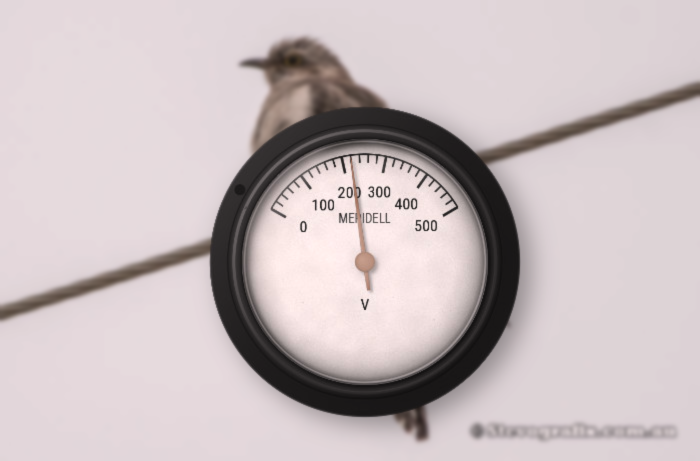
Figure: value=220 unit=V
